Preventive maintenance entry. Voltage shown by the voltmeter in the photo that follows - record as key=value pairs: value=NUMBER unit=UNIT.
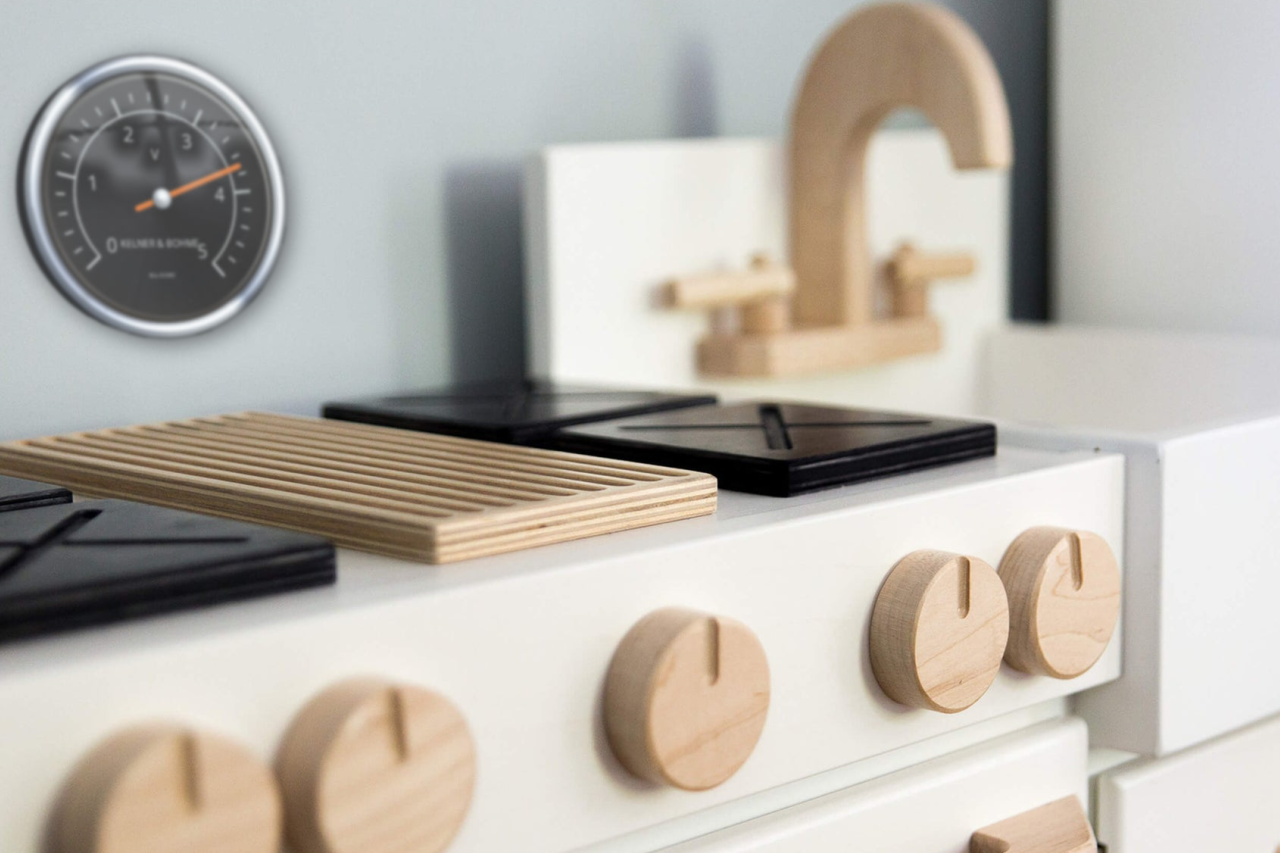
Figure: value=3.7 unit=V
